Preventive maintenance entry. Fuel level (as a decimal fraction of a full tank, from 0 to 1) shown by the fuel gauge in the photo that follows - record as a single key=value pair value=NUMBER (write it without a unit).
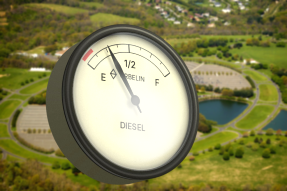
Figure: value=0.25
